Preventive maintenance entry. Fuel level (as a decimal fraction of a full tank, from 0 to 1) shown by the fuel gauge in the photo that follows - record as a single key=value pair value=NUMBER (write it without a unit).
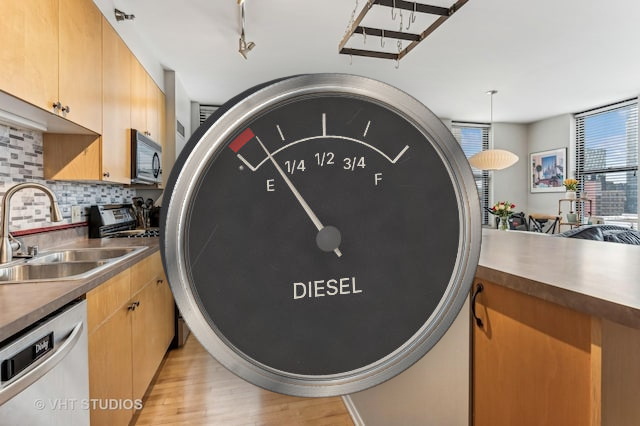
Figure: value=0.125
